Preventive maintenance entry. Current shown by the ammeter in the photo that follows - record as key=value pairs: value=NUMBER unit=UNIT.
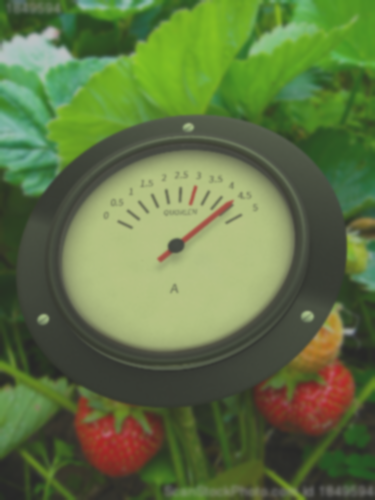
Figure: value=4.5 unit=A
